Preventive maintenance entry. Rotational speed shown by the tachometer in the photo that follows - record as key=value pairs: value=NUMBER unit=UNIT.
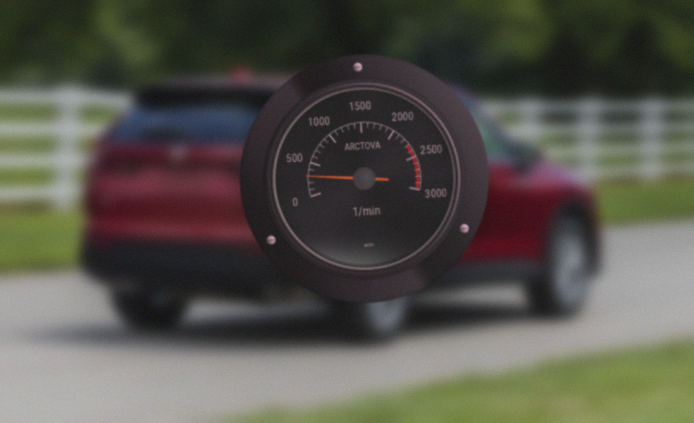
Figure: value=300 unit=rpm
